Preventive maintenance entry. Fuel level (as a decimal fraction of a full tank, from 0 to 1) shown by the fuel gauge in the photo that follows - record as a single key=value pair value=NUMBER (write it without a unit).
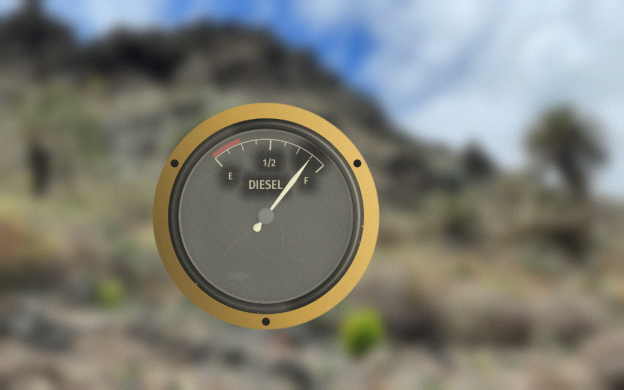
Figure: value=0.875
